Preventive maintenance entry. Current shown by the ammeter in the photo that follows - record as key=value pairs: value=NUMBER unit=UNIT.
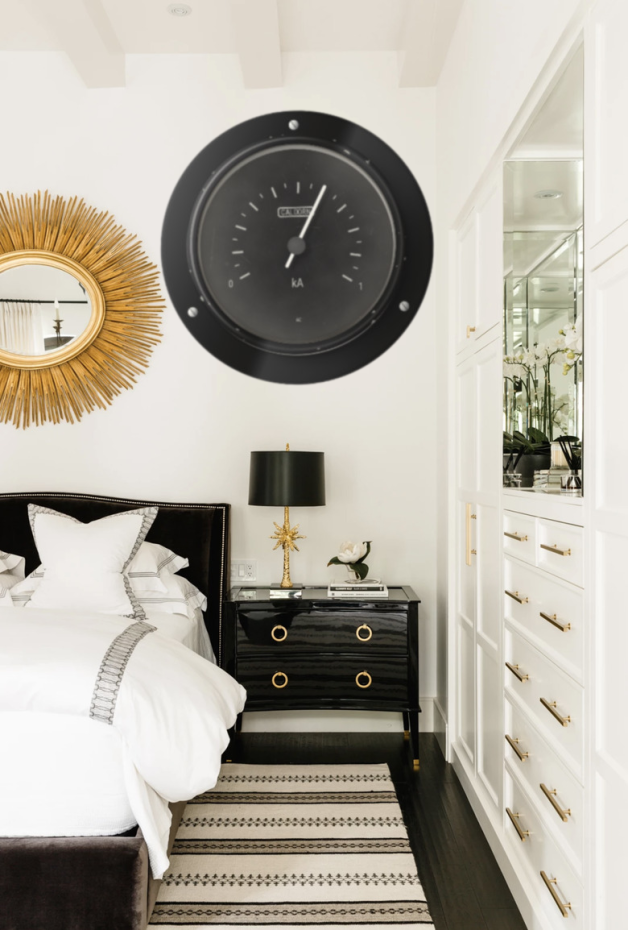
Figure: value=0.6 unit=kA
